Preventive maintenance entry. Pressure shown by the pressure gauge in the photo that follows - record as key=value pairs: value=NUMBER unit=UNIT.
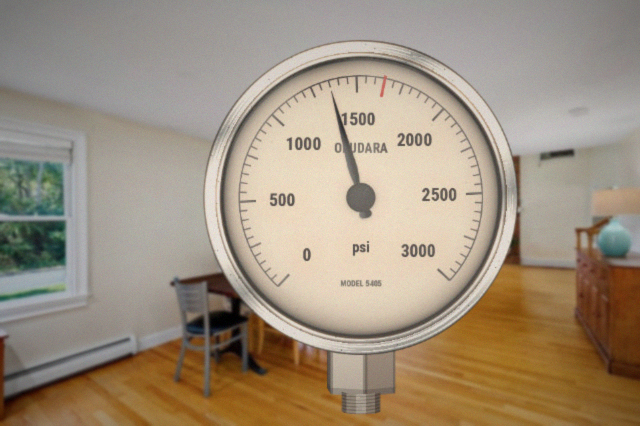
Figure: value=1350 unit=psi
